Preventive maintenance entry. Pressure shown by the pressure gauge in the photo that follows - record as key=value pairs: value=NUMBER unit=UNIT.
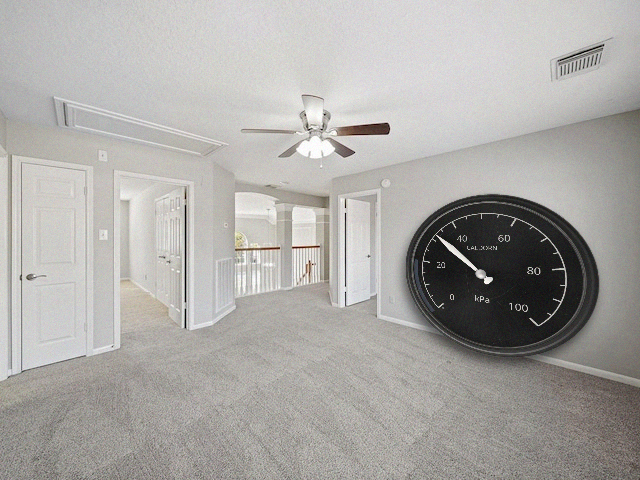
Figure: value=32.5 unit=kPa
